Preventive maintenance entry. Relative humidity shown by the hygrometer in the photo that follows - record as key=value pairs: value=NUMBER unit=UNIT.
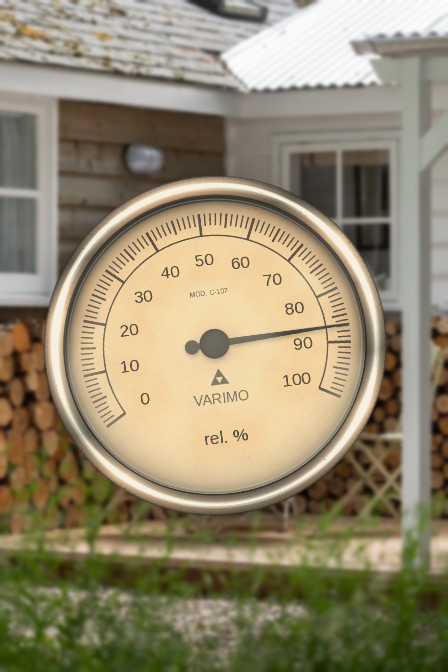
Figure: value=87 unit=%
